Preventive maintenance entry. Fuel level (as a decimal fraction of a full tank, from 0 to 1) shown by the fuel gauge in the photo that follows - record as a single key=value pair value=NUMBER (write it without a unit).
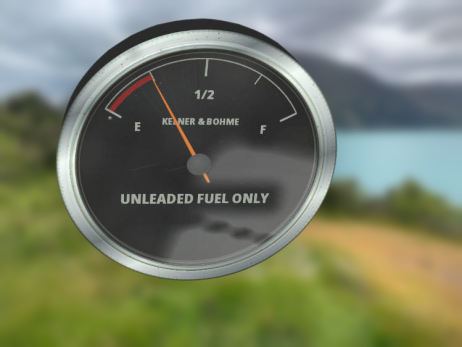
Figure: value=0.25
